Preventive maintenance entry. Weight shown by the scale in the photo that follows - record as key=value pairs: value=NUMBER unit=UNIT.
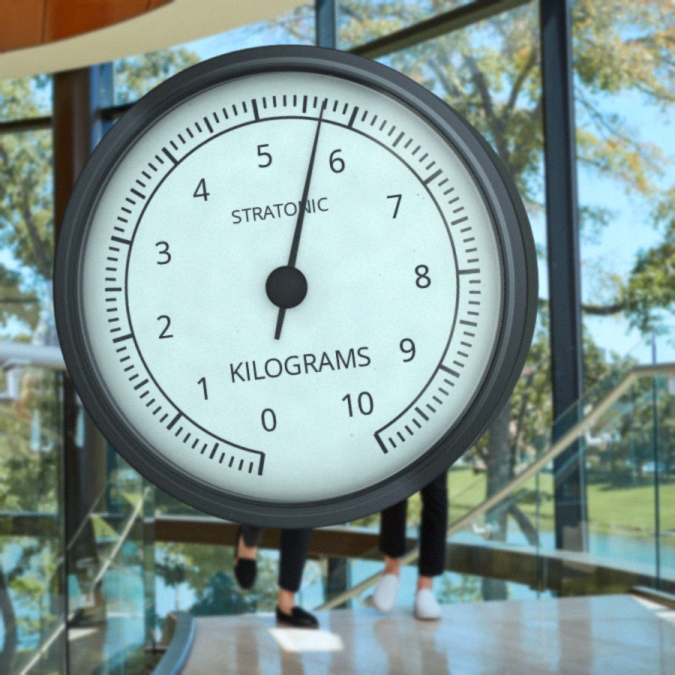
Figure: value=5.7 unit=kg
